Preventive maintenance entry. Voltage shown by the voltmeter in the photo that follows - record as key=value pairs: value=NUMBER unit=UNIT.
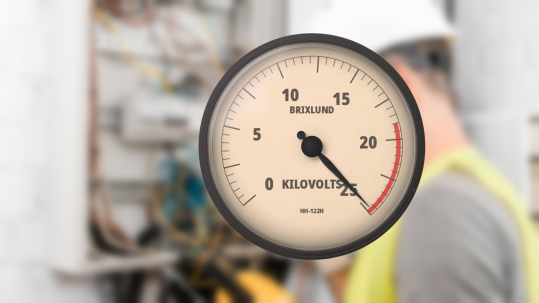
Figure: value=24.75 unit=kV
